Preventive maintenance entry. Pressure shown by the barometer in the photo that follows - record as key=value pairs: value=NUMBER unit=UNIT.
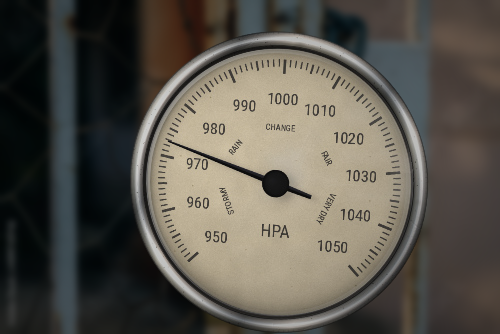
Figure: value=973 unit=hPa
